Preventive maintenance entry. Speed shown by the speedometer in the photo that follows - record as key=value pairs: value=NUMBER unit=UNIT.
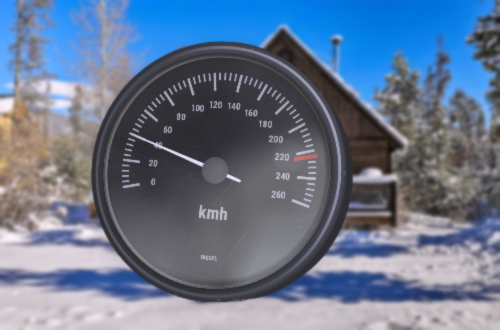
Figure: value=40 unit=km/h
